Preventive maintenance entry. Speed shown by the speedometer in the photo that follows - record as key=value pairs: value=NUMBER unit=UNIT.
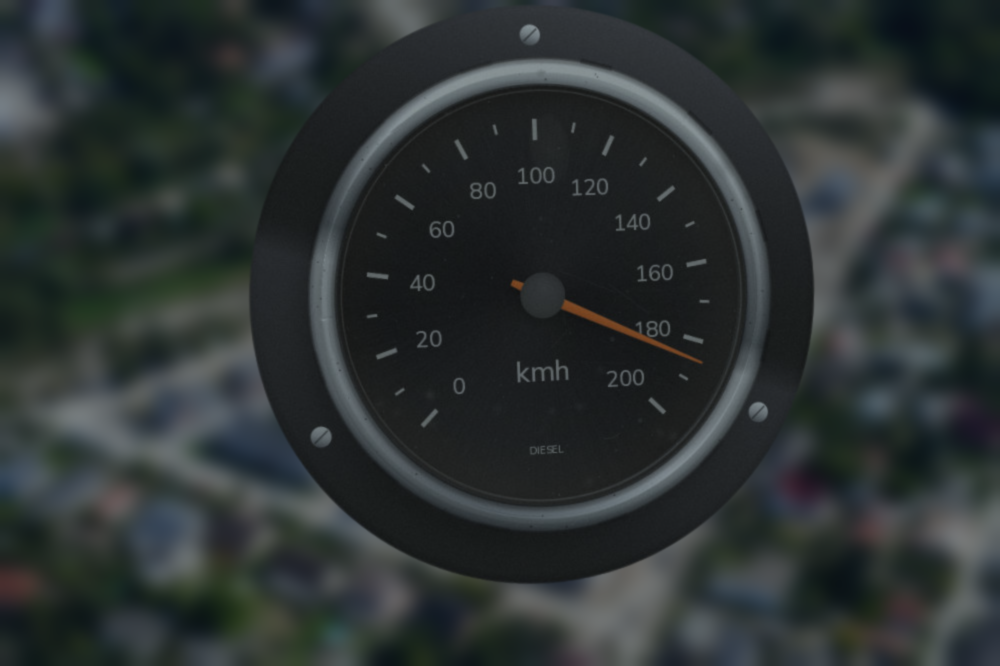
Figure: value=185 unit=km/h
